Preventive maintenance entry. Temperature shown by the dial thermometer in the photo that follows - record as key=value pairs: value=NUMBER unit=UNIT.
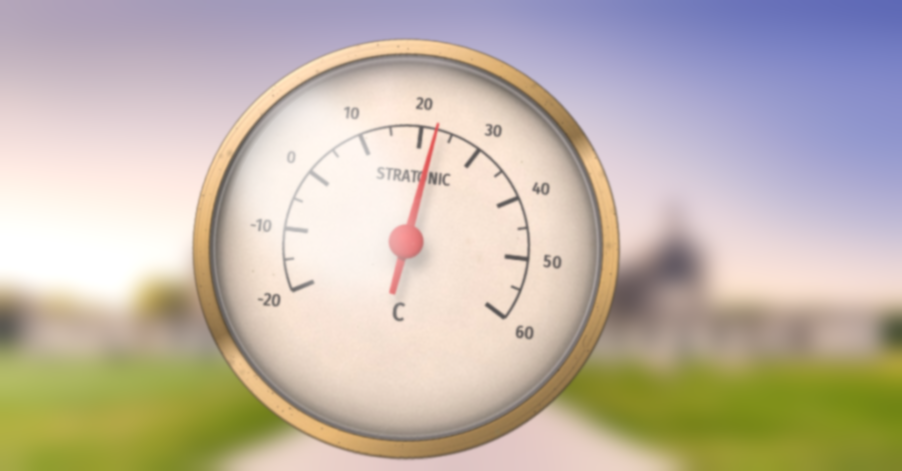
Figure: value=22.5 unit=°C
